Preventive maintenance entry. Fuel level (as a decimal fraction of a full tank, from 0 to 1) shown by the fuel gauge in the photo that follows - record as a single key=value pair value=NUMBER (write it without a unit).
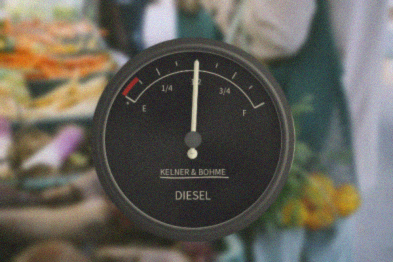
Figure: value=0.5
